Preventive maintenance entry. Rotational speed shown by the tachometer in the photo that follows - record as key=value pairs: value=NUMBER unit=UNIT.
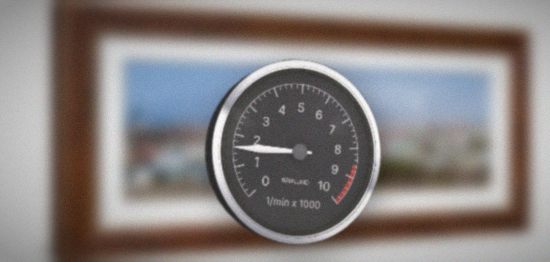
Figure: value=1600 unit=rpm
